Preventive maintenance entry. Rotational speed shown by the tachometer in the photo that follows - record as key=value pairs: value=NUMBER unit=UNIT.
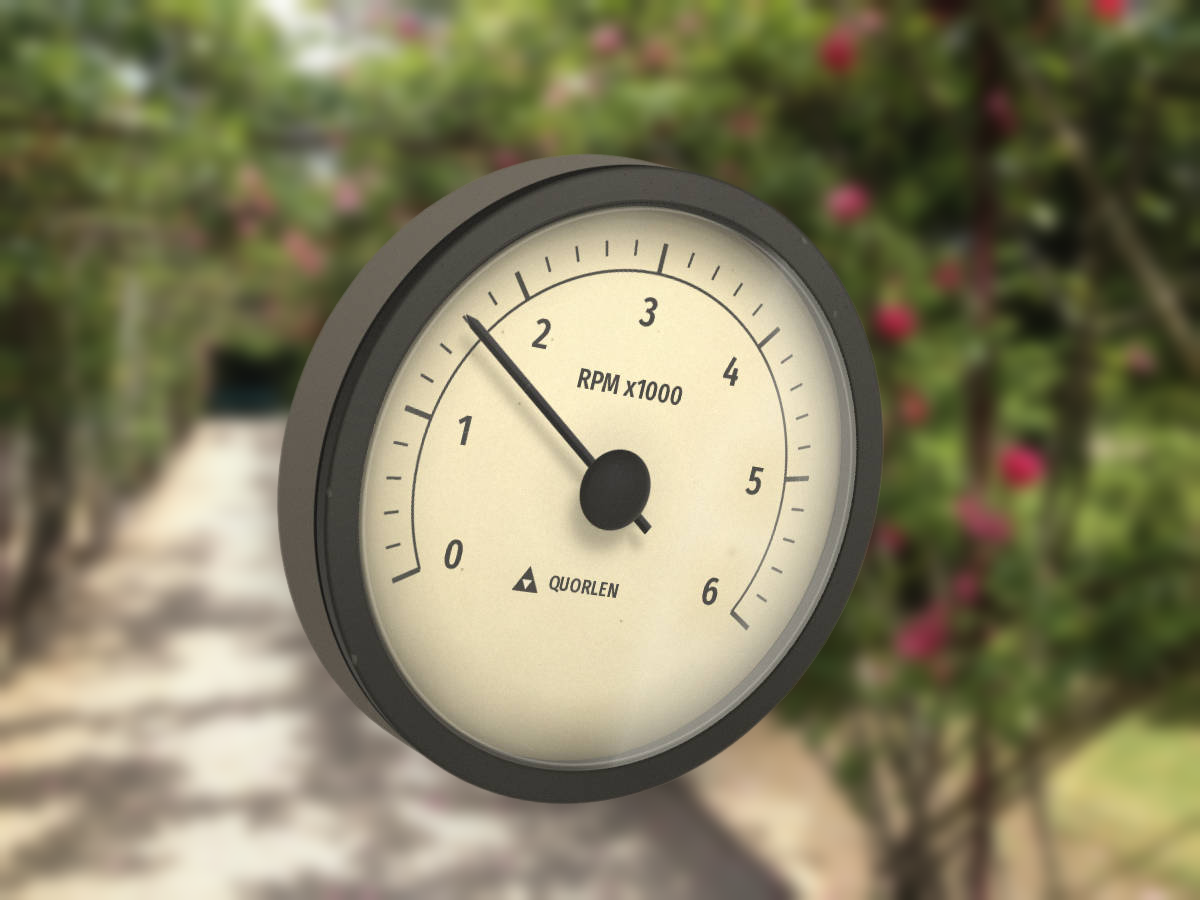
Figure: value=1600 unit=rpm
